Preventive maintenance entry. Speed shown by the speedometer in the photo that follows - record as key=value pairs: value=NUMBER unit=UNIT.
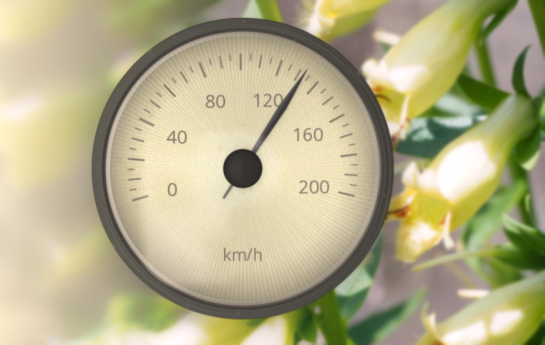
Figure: value=132.5 unit=km/h
